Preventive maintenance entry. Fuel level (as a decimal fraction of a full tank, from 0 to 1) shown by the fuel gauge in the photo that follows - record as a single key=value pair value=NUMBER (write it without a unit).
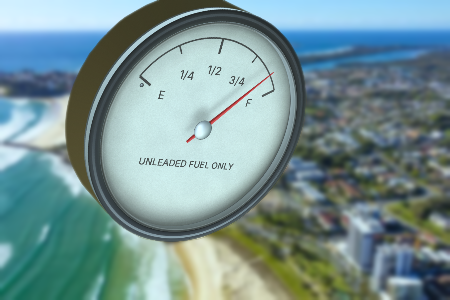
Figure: value=0.875
